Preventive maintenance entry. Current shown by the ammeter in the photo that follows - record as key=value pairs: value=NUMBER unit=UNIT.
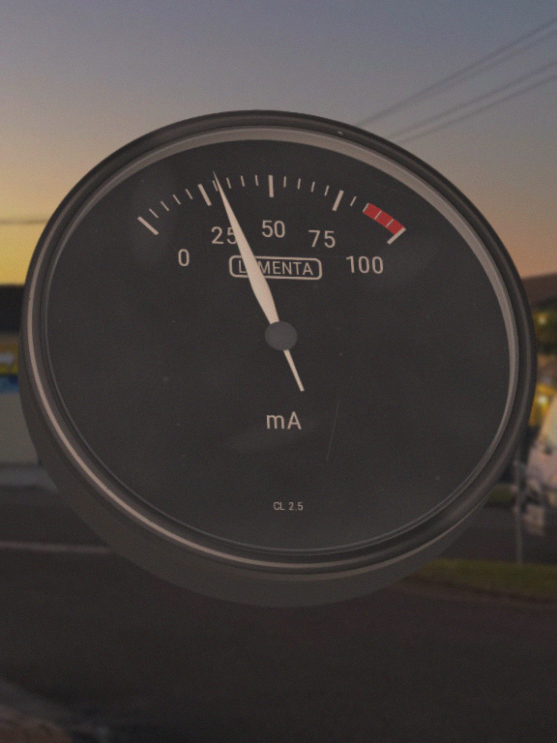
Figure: value=30 unit=mA
